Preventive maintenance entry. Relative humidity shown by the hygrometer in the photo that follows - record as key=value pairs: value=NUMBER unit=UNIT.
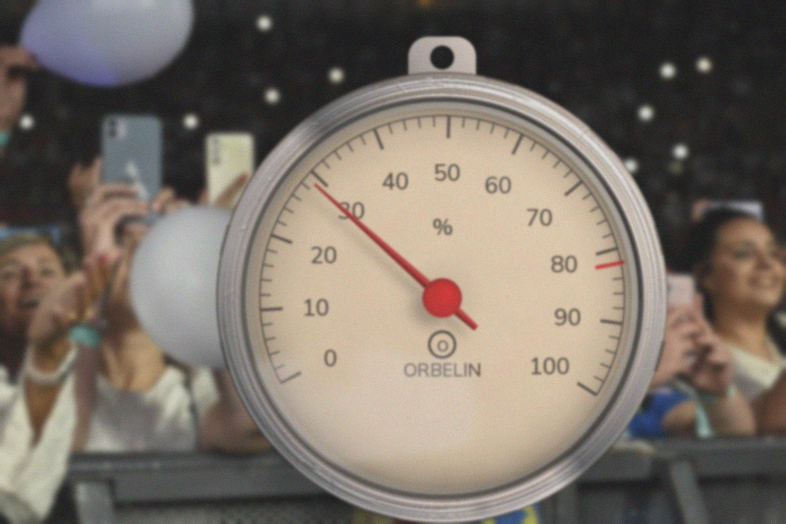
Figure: value=29 unit=%
